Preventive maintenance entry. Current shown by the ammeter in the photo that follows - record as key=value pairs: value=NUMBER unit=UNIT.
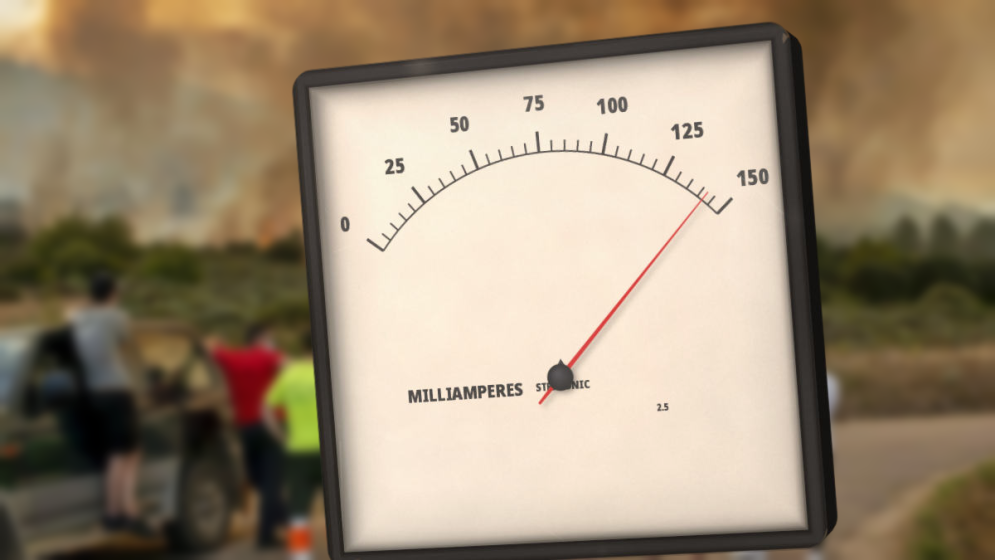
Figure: value=142.5 unit=mA
